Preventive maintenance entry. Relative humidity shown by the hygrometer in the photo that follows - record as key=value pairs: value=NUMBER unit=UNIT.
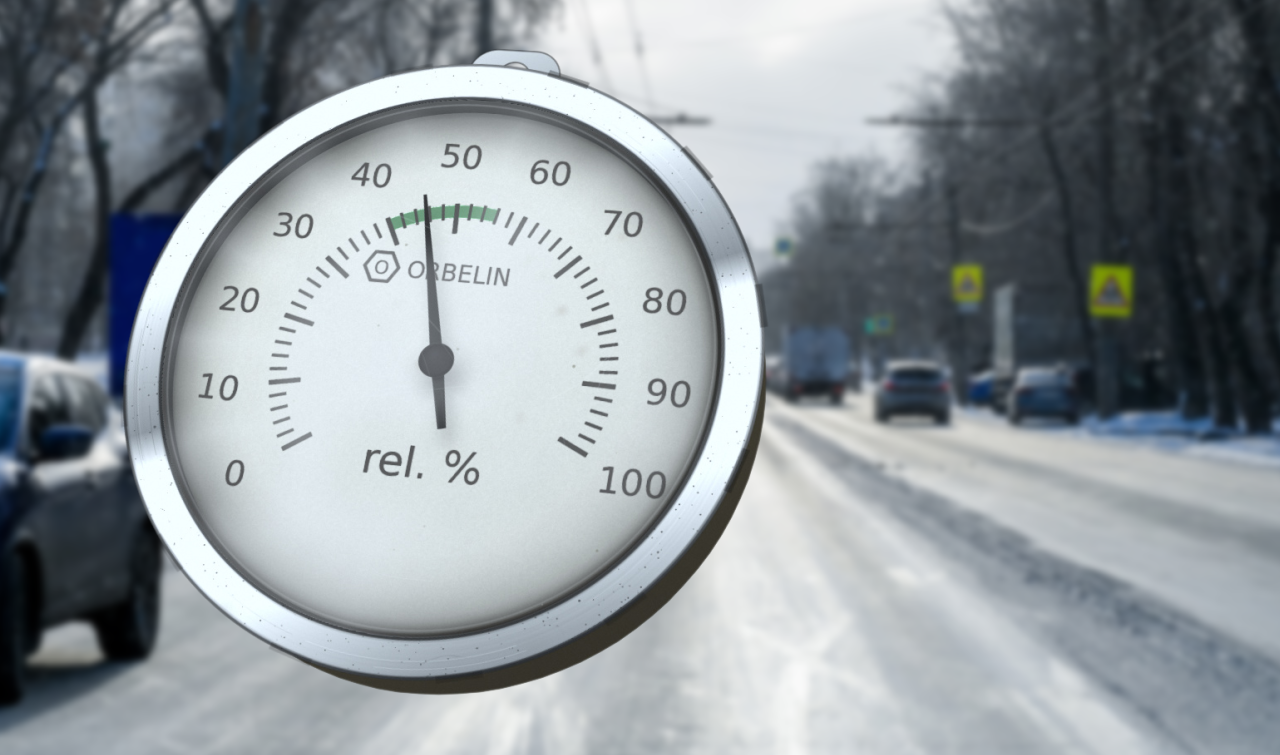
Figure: value=46 unit=%
